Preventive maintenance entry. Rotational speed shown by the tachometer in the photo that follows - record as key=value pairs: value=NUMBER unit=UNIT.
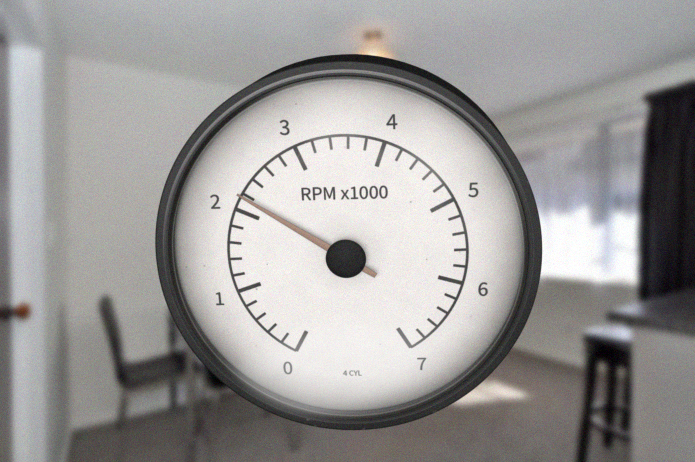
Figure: value=2200 unit=rpm
